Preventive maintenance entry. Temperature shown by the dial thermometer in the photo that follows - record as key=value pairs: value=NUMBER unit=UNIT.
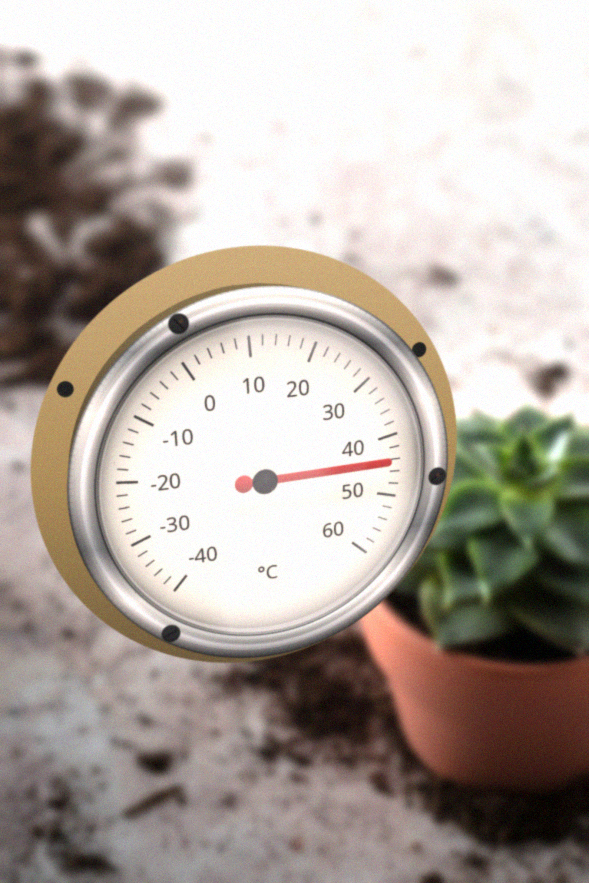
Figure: value=44 unit=°C
